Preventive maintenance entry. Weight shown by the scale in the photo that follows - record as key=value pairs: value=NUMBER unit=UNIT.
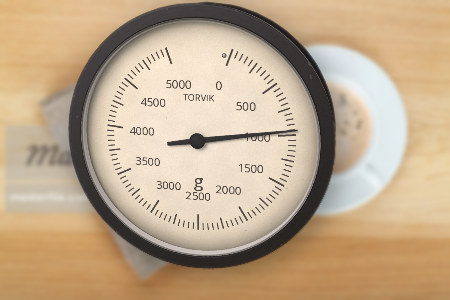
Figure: value=950 unit=g
